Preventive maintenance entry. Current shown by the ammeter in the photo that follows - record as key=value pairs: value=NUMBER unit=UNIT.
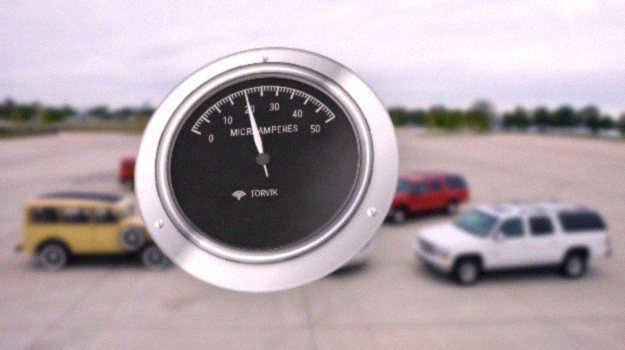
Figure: value=20 unit=µA
